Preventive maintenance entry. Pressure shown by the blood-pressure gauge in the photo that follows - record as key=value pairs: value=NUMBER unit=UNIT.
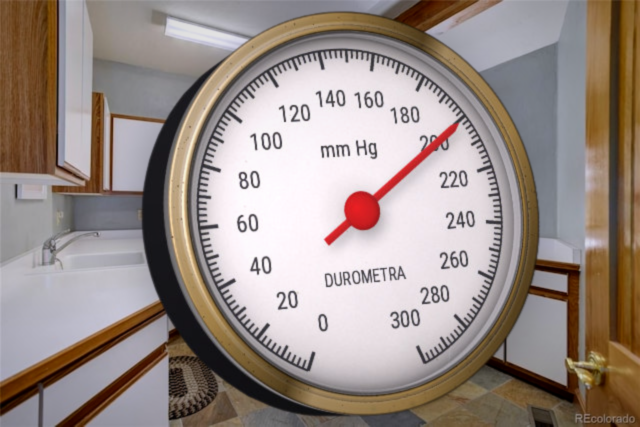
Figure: value=200 unit=mmHg
